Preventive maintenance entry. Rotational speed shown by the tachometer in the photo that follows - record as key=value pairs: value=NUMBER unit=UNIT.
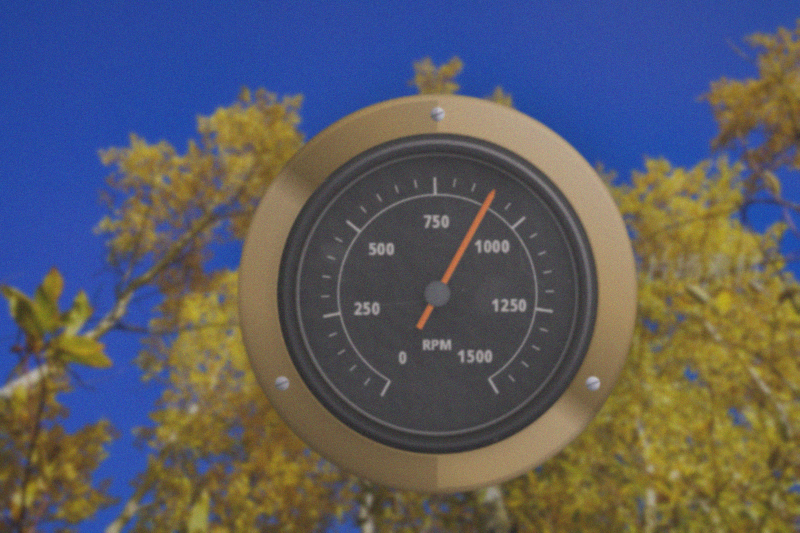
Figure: value=900 unit=rpm
